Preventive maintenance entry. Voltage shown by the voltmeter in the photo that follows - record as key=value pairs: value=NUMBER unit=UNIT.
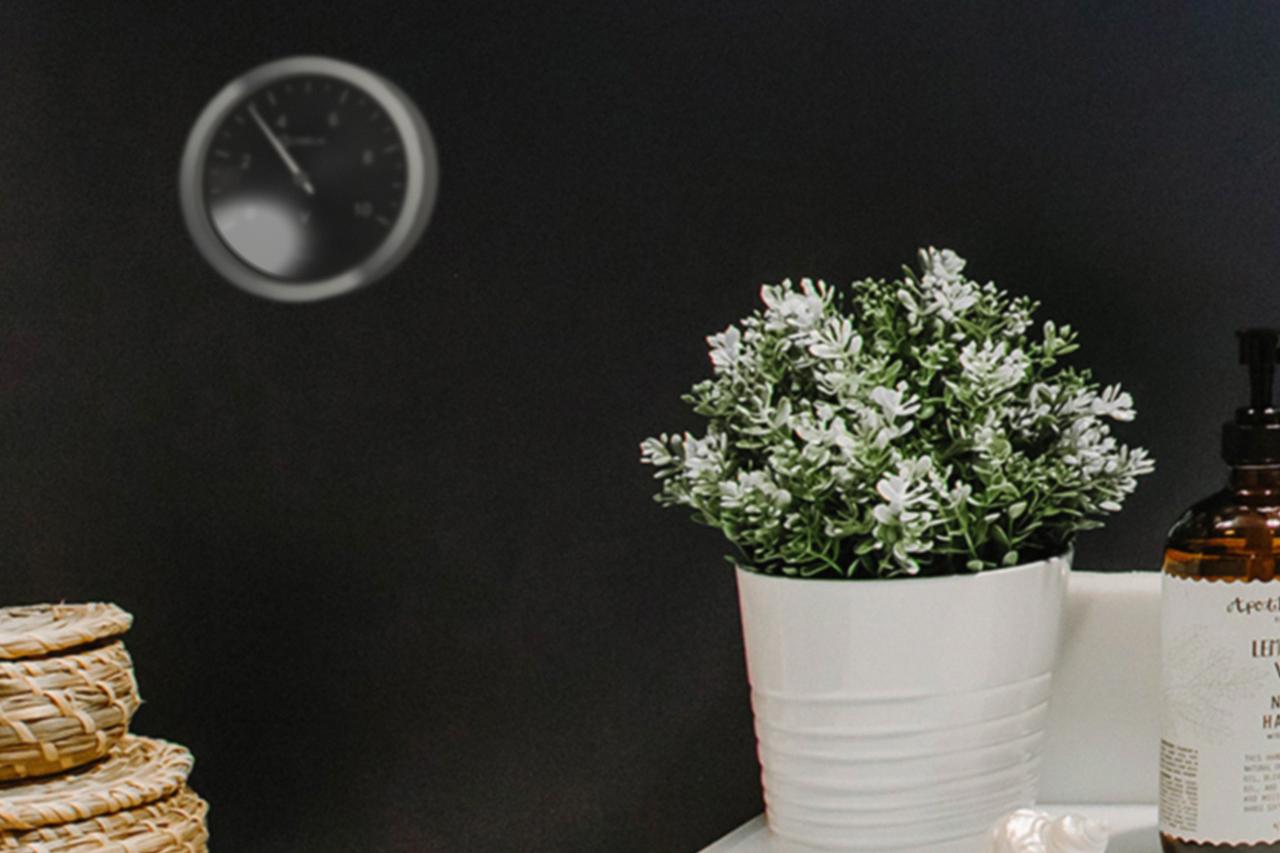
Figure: value=3.5 unit=V
